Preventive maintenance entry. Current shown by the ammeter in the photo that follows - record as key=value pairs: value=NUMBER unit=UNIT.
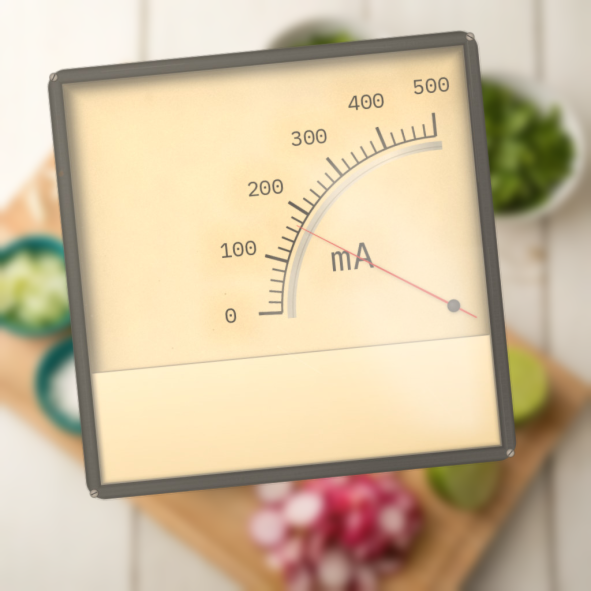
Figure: value=170 unit=mA
